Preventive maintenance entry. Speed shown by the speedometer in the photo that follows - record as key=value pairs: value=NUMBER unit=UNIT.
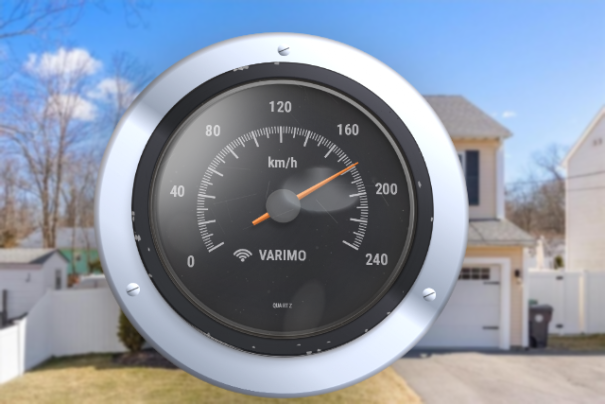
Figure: value=180 unit=km/h
